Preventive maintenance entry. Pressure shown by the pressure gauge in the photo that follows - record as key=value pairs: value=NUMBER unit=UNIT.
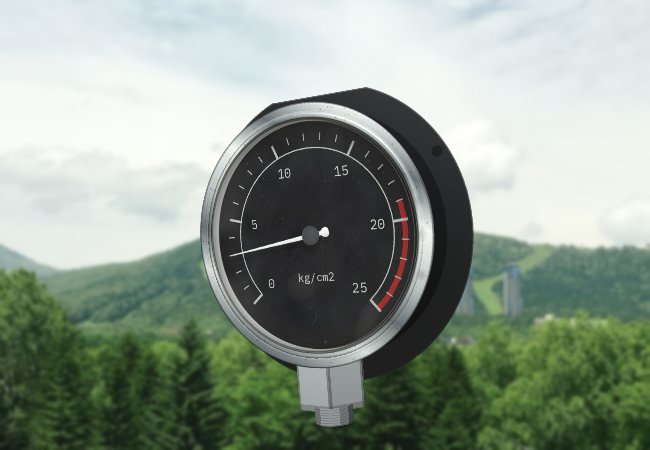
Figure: value=3 unit=kg/cm²
